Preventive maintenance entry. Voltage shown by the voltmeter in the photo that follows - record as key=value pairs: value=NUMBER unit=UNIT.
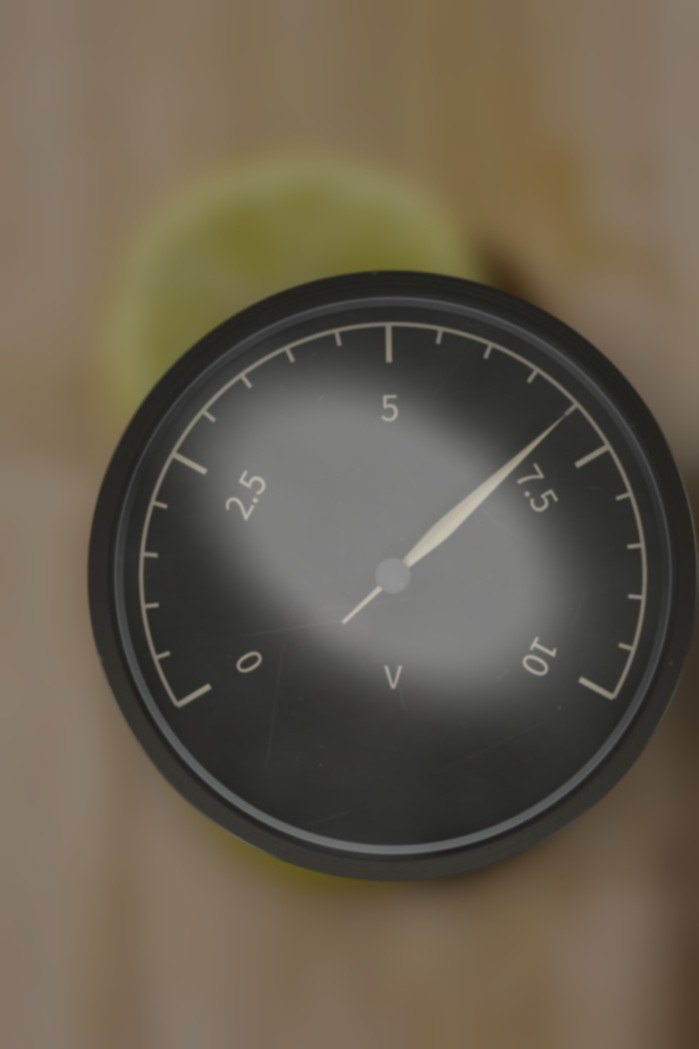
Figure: value=7 unit=V
